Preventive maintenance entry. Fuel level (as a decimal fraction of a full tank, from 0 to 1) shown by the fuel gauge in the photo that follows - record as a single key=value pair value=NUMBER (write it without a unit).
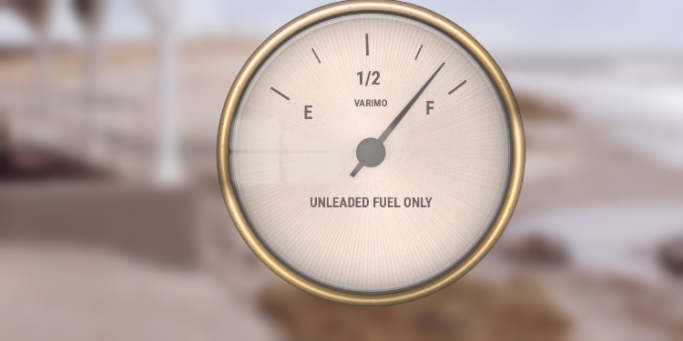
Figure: value=0.875
